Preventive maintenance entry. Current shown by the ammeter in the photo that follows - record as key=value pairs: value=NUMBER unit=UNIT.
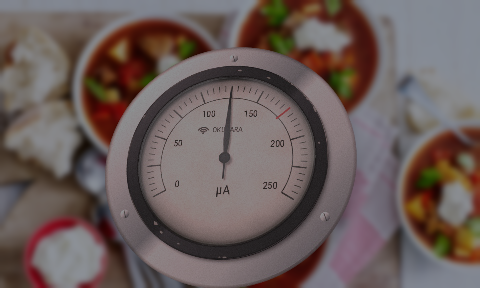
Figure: value=125 unit=µA
